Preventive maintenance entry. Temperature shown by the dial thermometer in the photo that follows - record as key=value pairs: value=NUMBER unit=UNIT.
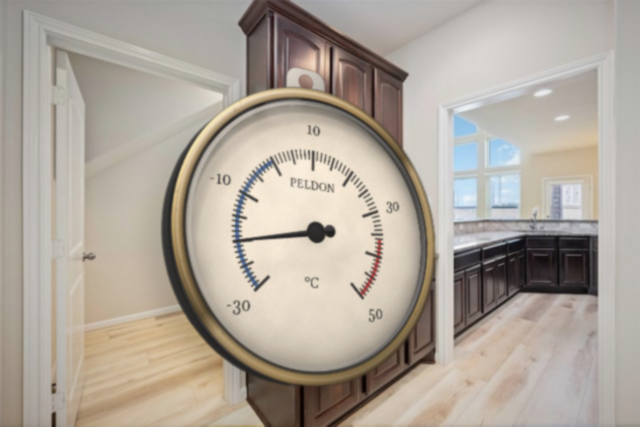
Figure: value=-20 unit=°C
